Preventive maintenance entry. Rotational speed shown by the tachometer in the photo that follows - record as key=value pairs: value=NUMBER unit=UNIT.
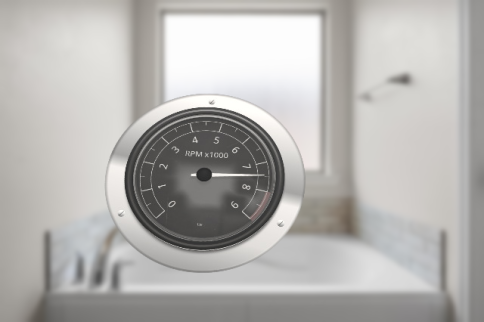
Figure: value=7500 unit=rpm
